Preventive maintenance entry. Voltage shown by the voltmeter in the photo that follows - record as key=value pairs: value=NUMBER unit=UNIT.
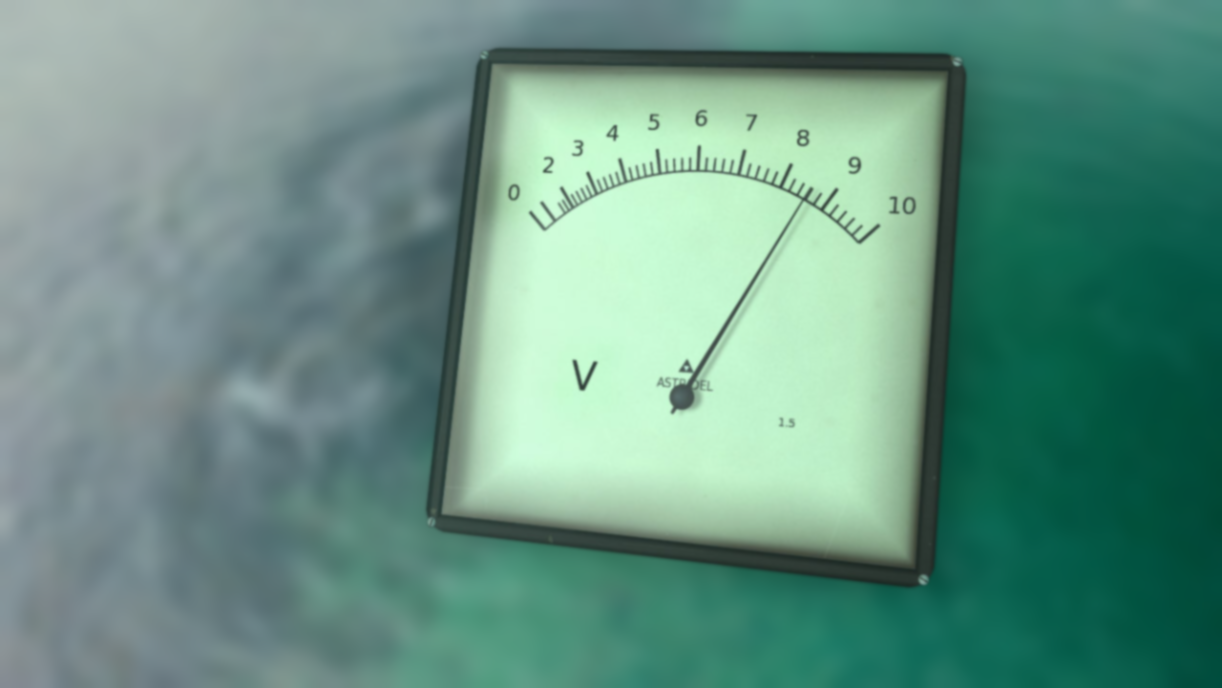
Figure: value=8.6 unit=V
